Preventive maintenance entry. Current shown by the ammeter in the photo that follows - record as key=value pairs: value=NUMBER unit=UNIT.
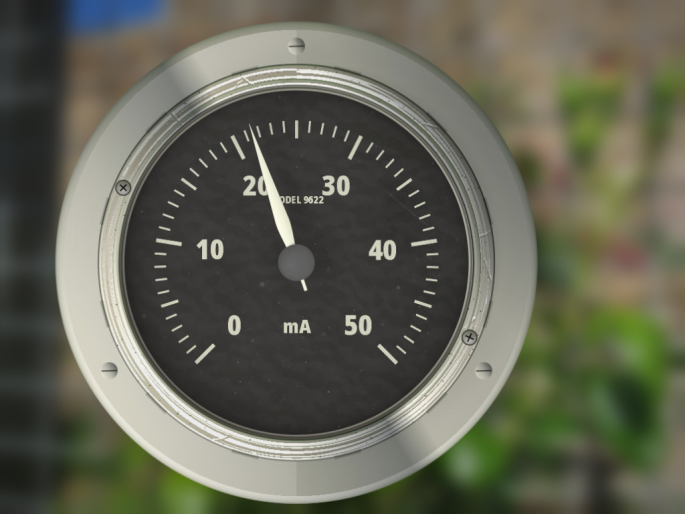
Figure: value=21.5 unit=mA
